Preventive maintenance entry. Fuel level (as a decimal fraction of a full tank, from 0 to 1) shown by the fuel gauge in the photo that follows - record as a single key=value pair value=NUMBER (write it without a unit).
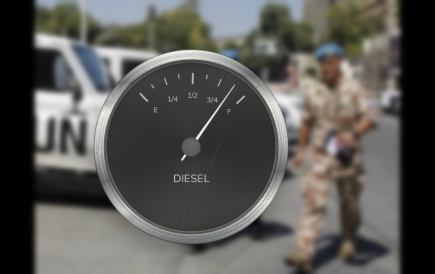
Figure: value=0.875
